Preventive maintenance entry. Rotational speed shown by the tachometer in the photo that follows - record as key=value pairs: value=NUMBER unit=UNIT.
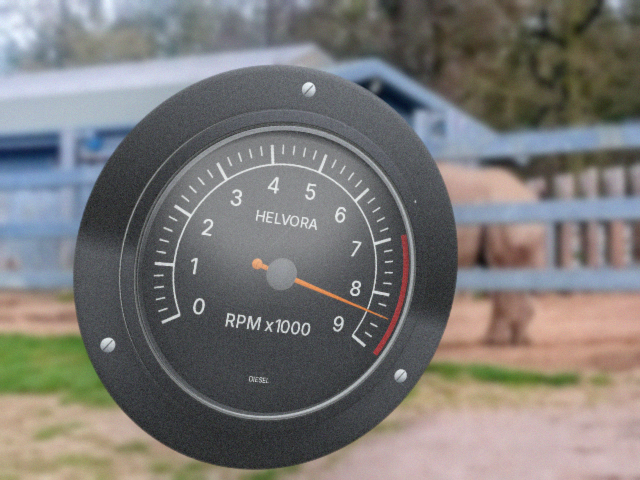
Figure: value=8400 unit=rpm
